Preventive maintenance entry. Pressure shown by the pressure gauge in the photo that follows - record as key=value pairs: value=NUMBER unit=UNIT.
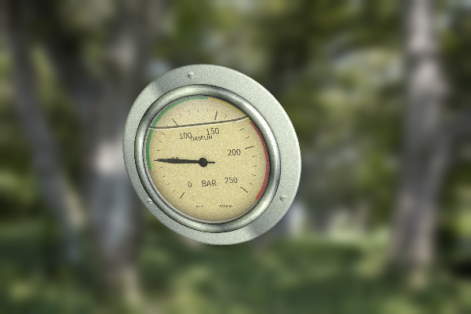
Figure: value=50 unit=bar
